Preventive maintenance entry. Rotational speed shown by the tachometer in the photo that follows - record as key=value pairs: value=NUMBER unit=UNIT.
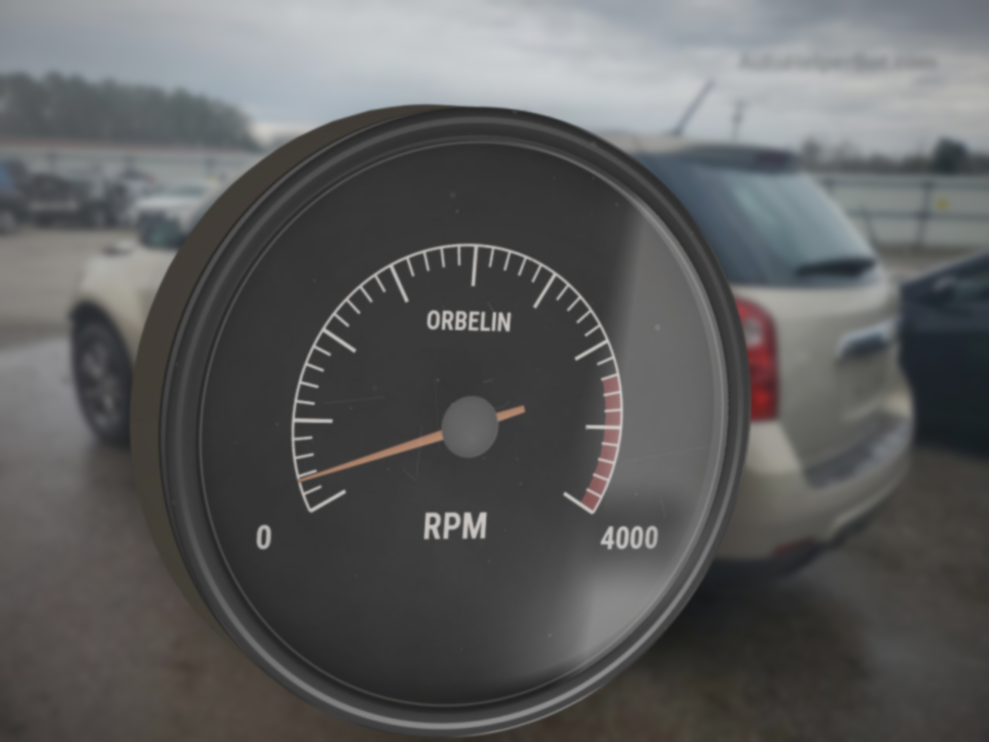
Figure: value=200 unit=rpm
